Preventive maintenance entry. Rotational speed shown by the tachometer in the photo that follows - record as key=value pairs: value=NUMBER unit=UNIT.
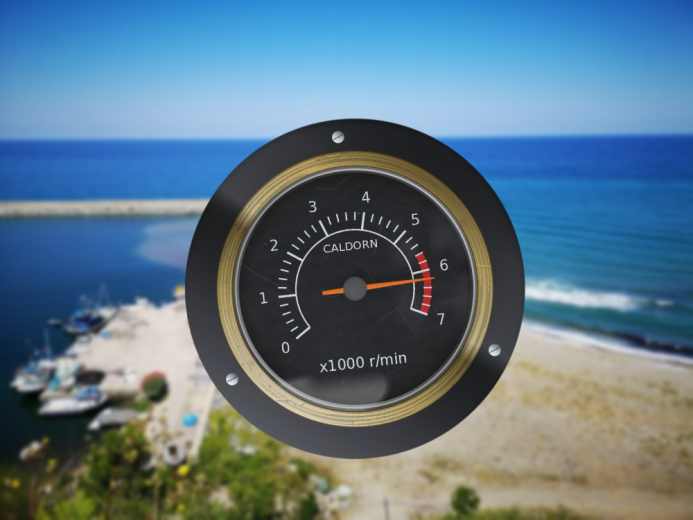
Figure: value=6200 unit=rpm
